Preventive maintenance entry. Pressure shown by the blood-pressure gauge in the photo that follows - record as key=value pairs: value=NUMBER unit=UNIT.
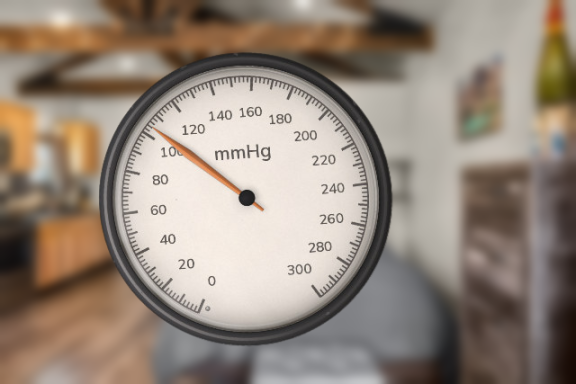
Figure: value=104 unit=mmHg
